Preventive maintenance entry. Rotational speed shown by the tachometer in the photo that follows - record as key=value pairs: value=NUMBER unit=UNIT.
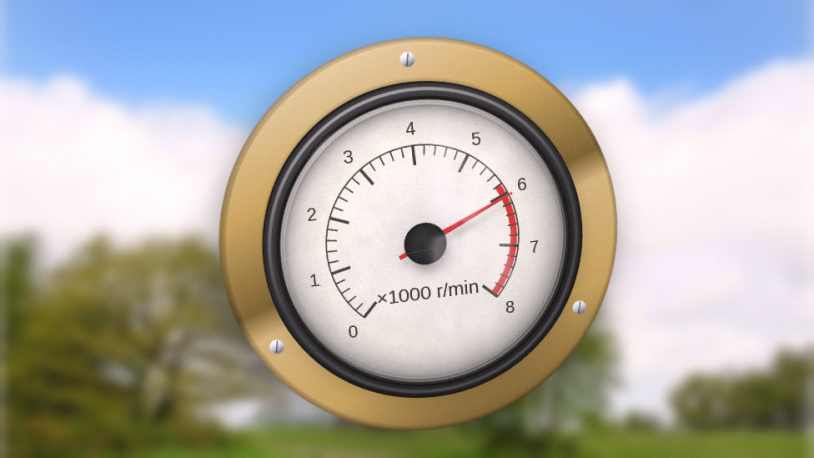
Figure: value=6000 unit=rpm
